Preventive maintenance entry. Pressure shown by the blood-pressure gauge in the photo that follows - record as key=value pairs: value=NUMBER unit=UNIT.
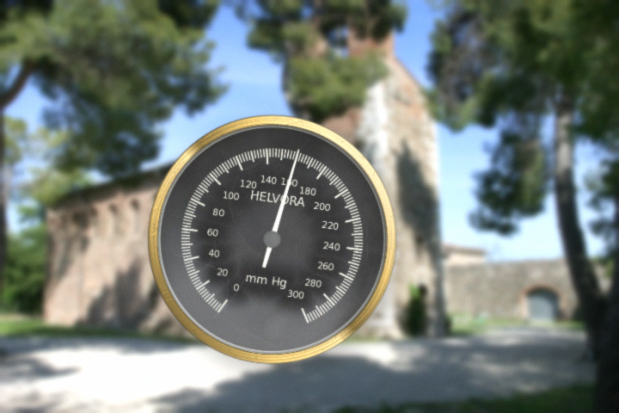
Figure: value=160 unit=mmHg
